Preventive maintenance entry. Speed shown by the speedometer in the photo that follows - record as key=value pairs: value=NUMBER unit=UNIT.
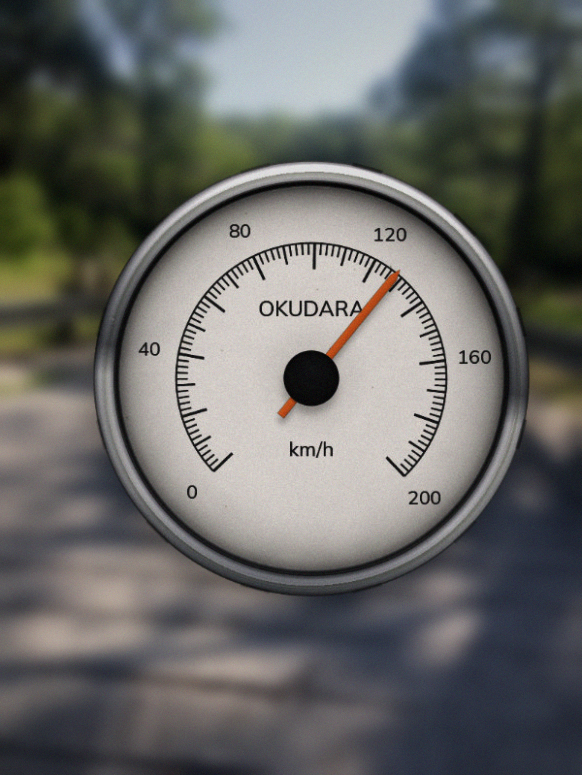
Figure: value=128 unit=km/h
